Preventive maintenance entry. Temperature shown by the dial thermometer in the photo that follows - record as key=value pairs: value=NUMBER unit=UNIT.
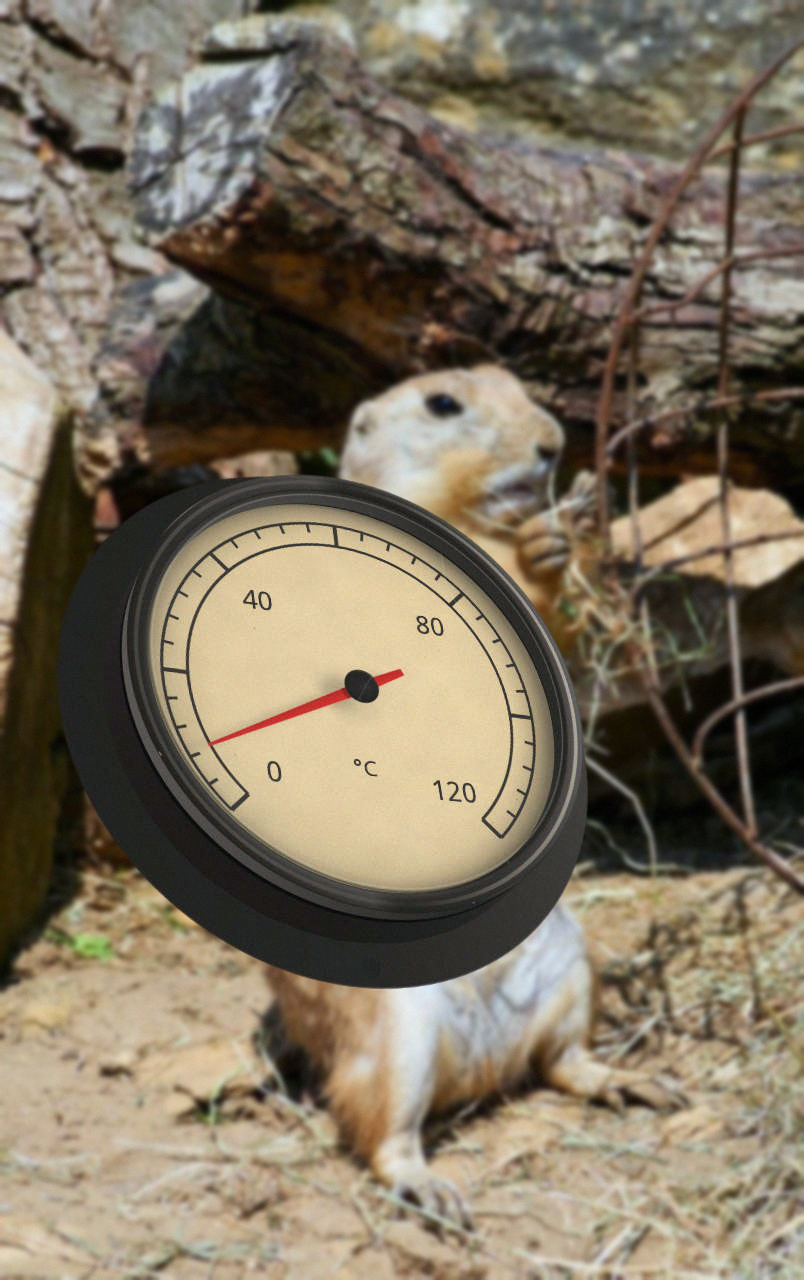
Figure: value=8 unit=°C
